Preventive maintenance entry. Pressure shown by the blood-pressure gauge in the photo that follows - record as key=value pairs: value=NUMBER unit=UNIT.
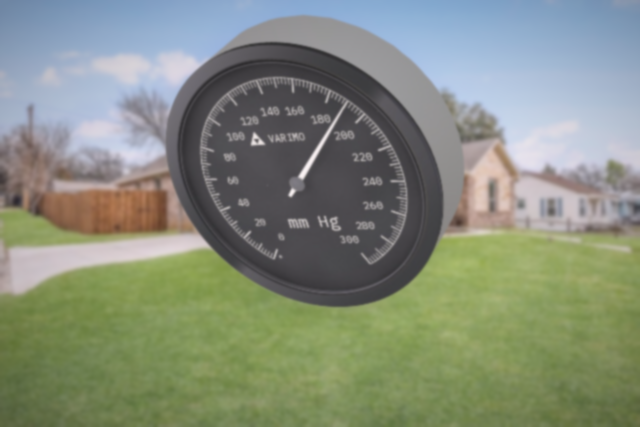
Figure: value=190 unit=mmHg
